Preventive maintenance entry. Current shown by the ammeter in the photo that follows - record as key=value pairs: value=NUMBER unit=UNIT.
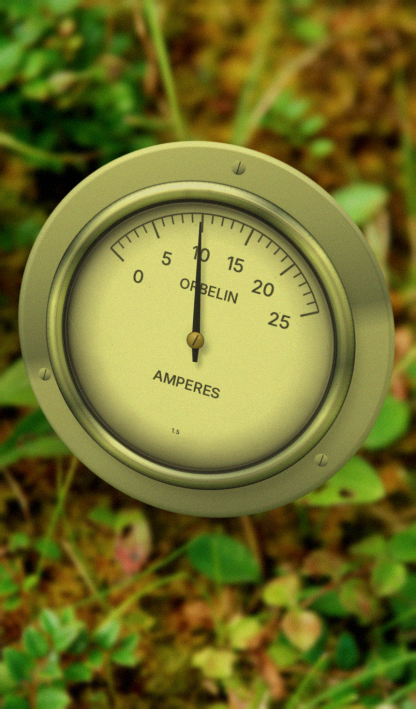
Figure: value=10 unit=A
